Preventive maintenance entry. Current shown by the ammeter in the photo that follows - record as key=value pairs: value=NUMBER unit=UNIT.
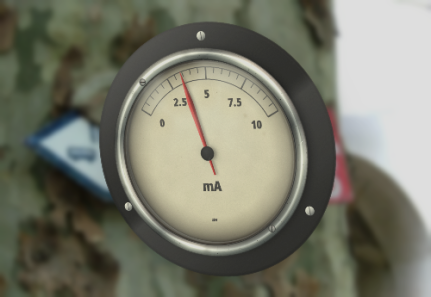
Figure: value=3.5 unit=mA
